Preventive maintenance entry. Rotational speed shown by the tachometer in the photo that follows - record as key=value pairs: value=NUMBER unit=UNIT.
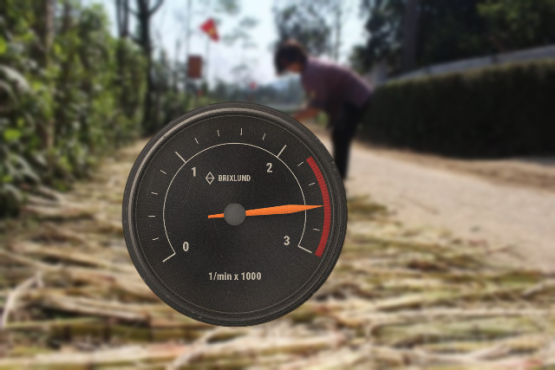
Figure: value=2600 unit=rpm
